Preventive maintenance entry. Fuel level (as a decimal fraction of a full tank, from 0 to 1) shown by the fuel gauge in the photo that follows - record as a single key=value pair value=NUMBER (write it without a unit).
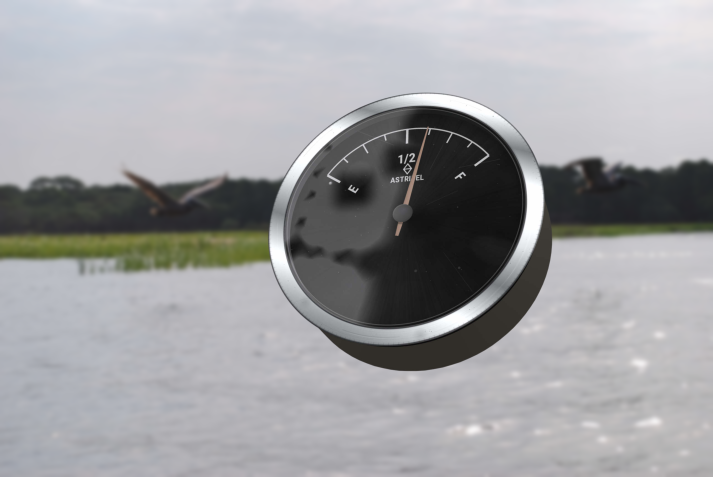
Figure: value=0.625
